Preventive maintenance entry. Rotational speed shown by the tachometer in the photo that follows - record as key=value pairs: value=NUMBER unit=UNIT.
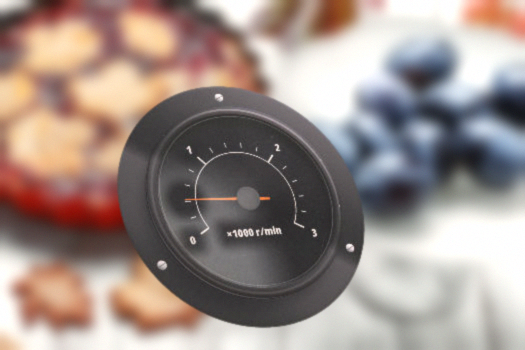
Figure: value=400 unit=rpm
